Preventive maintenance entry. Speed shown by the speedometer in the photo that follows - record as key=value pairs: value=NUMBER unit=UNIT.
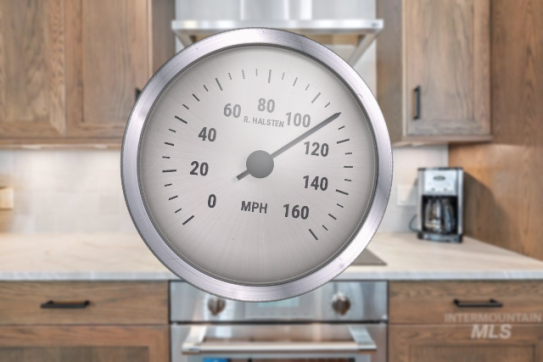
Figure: value=110 unit=mph
